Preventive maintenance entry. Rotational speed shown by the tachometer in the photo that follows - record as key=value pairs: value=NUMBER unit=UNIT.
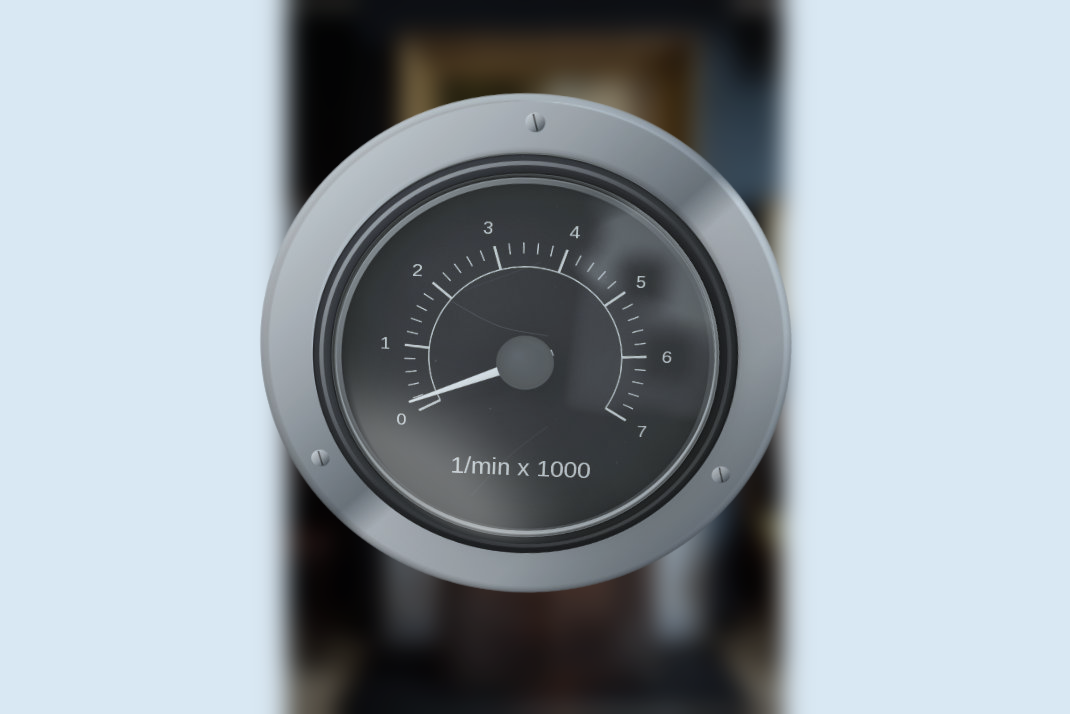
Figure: value=200 unit=rpm
